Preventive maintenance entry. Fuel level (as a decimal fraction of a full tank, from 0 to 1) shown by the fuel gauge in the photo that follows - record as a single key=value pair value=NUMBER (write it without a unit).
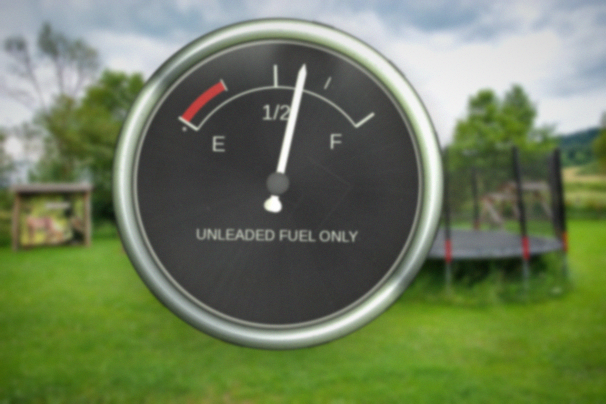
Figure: value=0.625
